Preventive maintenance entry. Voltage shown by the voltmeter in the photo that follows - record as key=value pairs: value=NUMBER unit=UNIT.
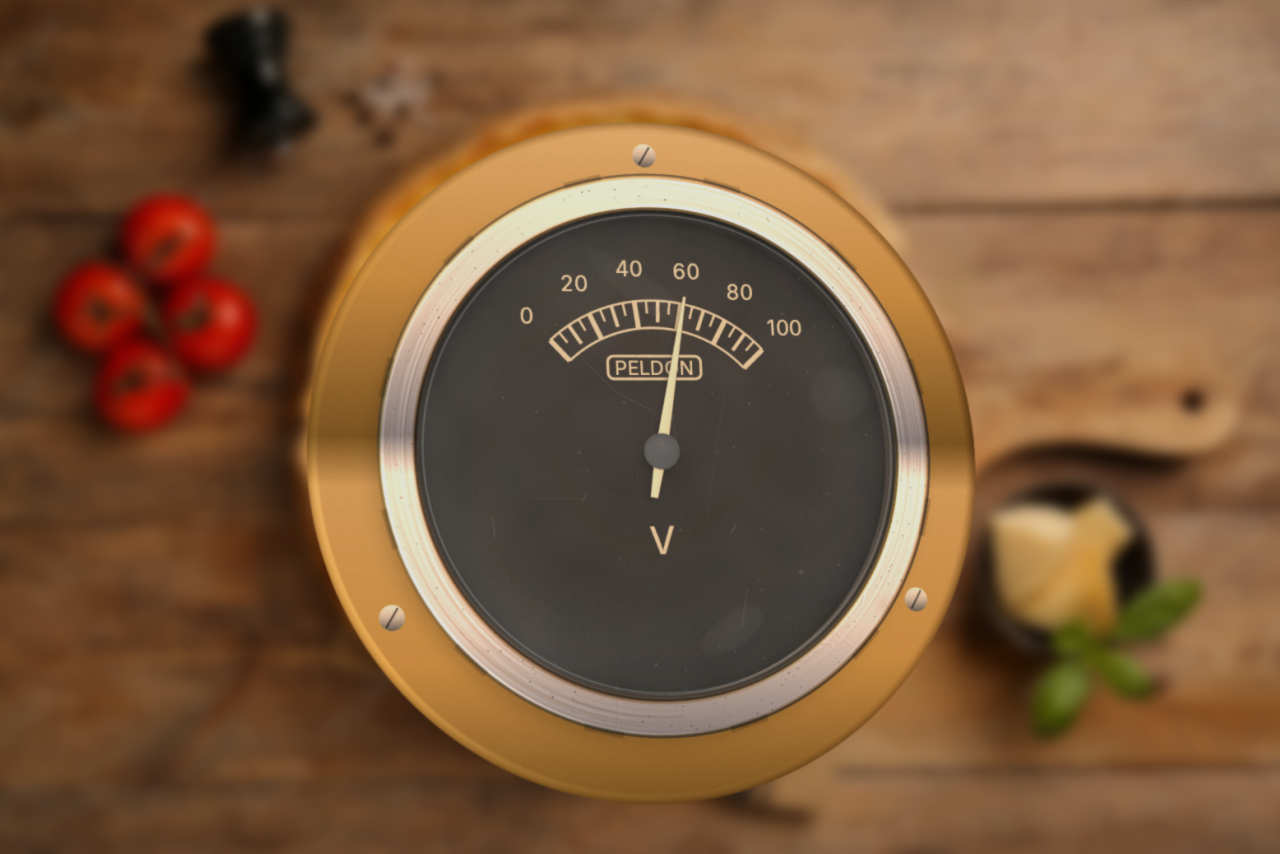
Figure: value=60 unit=V
